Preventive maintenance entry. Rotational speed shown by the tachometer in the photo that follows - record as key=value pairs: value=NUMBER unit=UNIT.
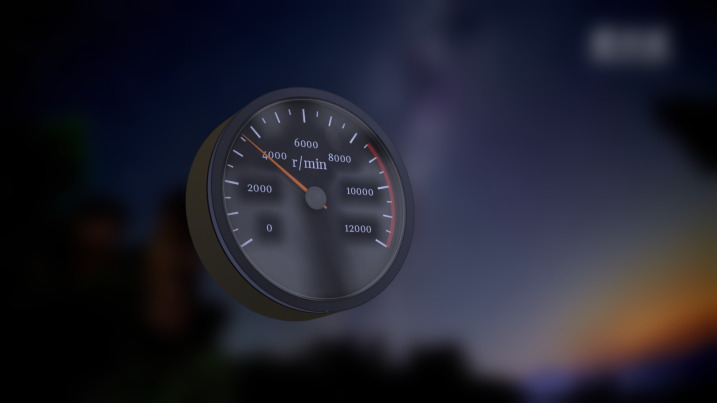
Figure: value=3500 unit=rpm
